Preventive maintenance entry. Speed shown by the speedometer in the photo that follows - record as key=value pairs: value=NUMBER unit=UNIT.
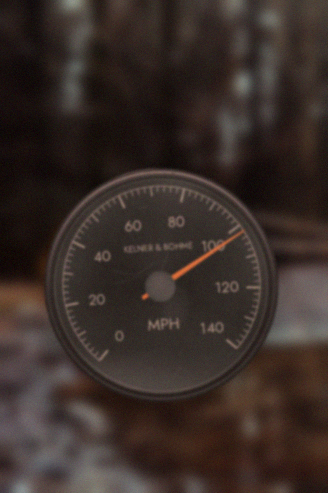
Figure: value=102 unit=mph
